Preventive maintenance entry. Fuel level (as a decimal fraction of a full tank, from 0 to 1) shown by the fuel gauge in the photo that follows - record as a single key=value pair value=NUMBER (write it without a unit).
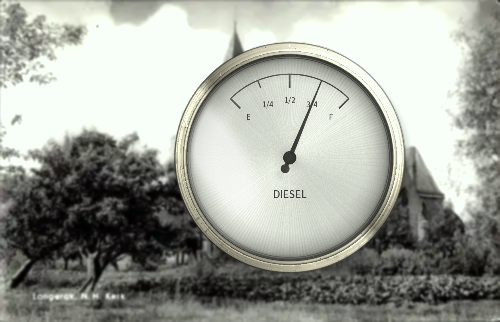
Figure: value=0.75
